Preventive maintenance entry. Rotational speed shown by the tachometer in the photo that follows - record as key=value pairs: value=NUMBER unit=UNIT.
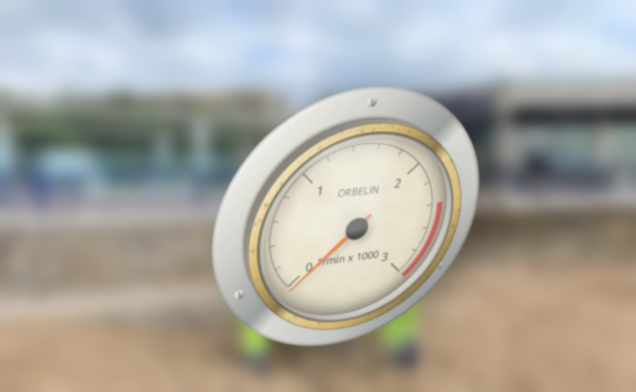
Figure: value=0 unit=rpm
